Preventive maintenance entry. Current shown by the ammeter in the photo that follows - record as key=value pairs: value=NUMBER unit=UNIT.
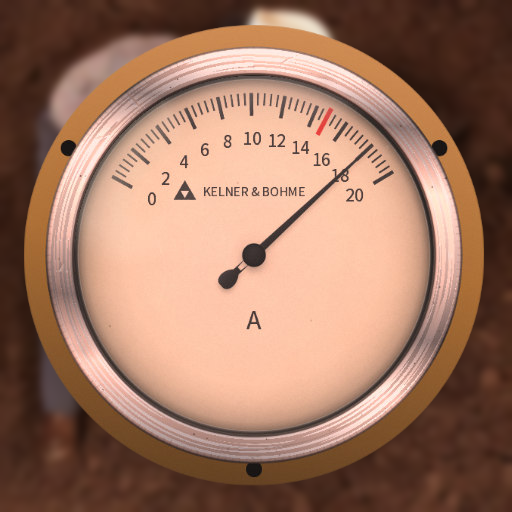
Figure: value=18 unit=A
